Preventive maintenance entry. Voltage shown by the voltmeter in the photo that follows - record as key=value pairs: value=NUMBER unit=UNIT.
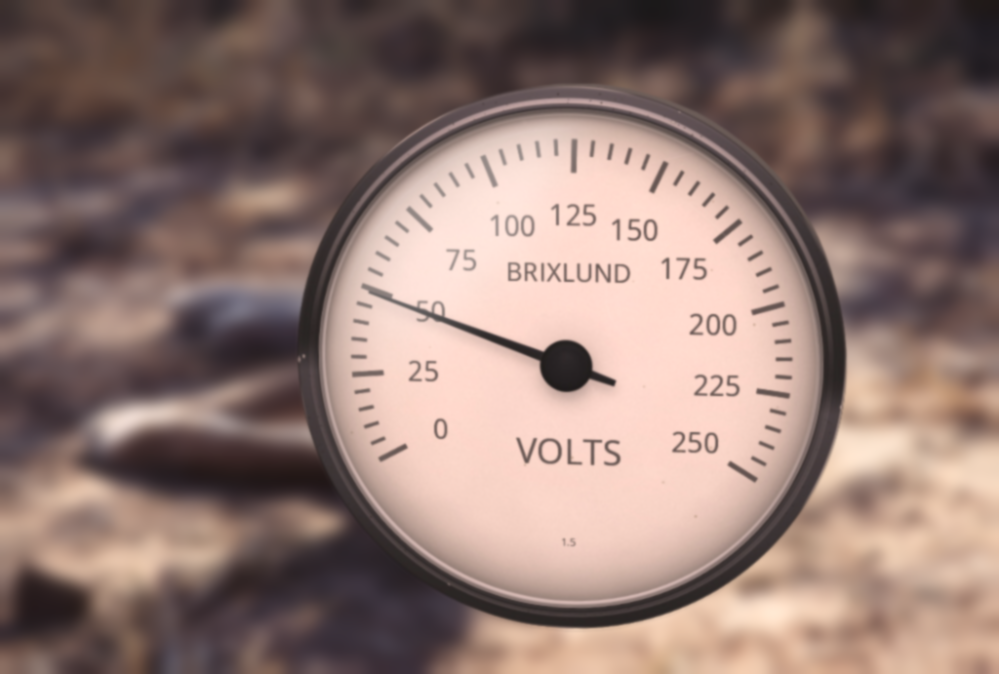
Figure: value=50 unit=V
